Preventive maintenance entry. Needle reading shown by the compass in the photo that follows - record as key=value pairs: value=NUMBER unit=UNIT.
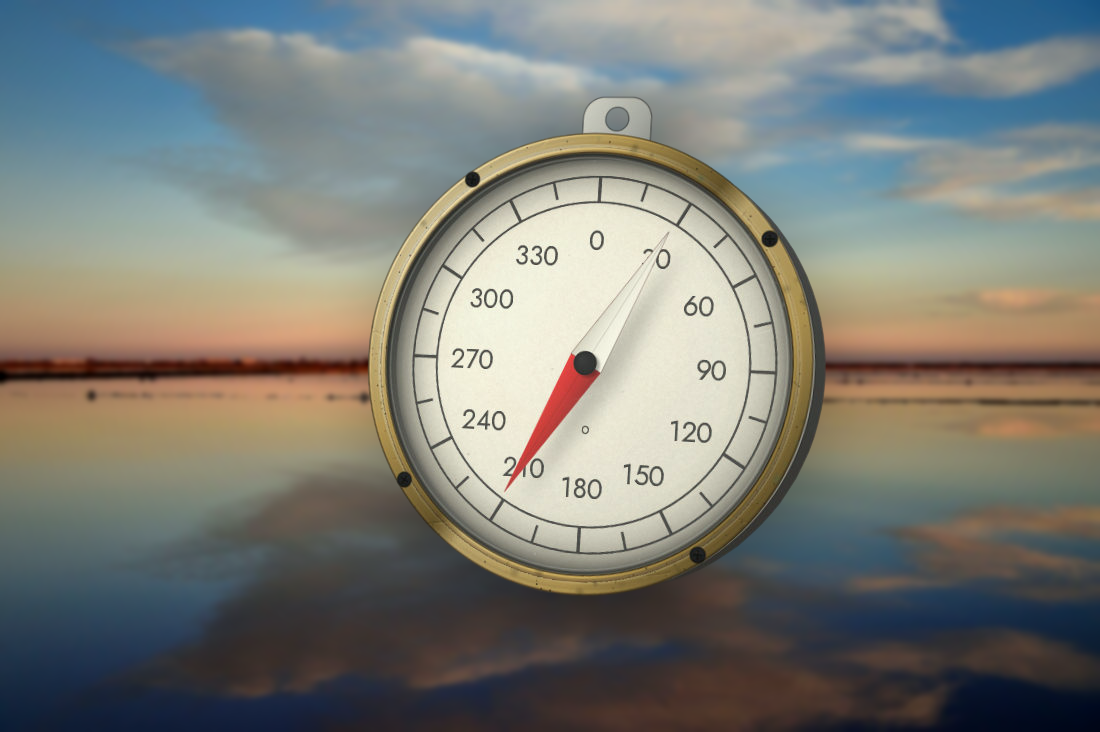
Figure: value=210 unit=°
